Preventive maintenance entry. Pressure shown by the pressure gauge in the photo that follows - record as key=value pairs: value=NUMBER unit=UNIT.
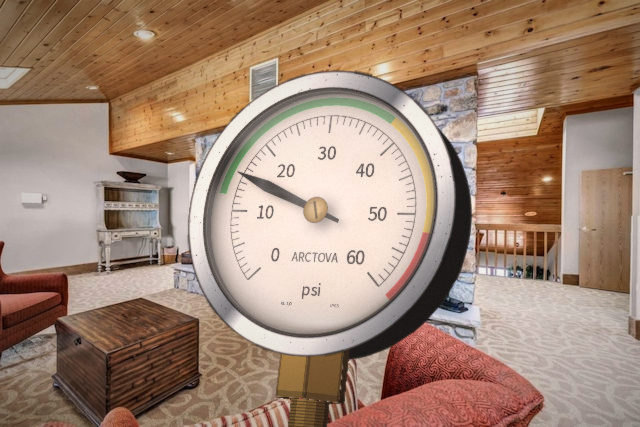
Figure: value=15 unit=psi
